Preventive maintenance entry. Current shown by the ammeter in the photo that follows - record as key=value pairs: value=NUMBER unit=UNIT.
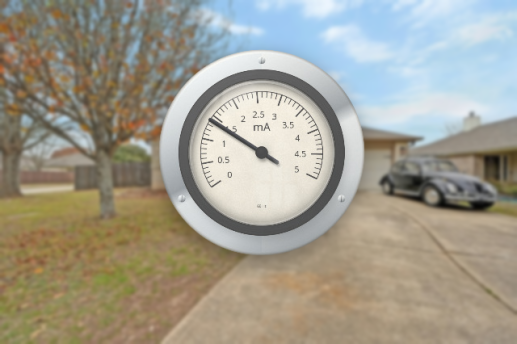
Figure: value=1.4 unit=mA
